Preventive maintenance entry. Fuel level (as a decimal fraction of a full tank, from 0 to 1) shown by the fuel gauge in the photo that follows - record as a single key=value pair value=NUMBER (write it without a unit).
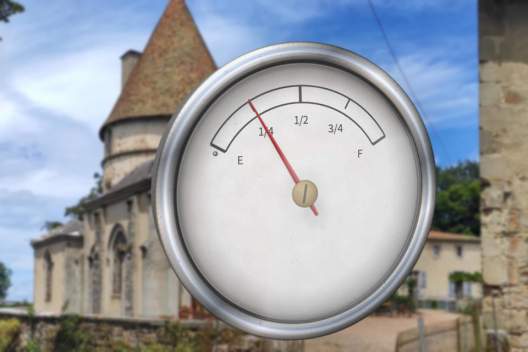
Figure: value=0.25
